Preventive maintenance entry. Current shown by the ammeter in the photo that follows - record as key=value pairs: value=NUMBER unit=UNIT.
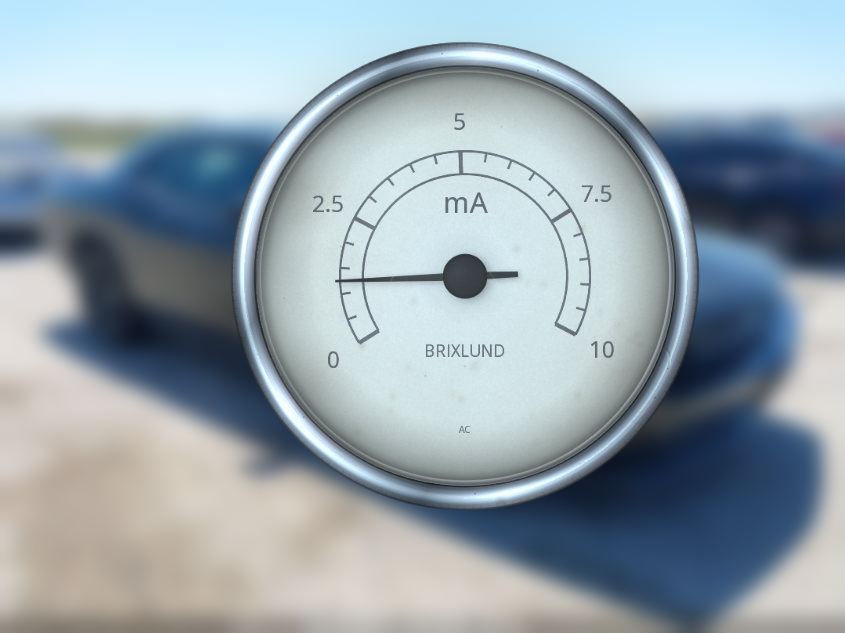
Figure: value=1.25 unit=mA
